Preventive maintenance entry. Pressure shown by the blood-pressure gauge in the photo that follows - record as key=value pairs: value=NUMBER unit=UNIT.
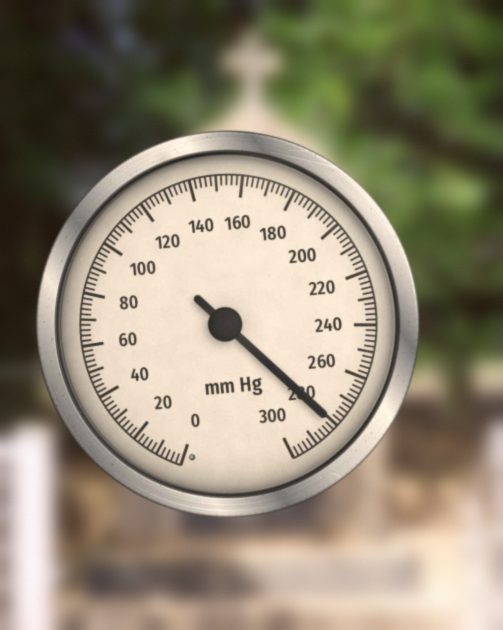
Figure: value=280 unit=mmHg
